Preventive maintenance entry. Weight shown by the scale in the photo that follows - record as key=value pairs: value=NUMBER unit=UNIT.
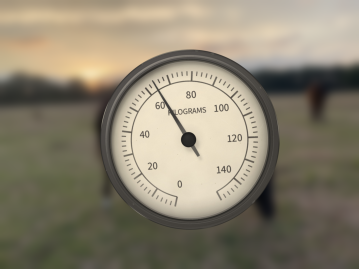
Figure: value=64 unit=kg
